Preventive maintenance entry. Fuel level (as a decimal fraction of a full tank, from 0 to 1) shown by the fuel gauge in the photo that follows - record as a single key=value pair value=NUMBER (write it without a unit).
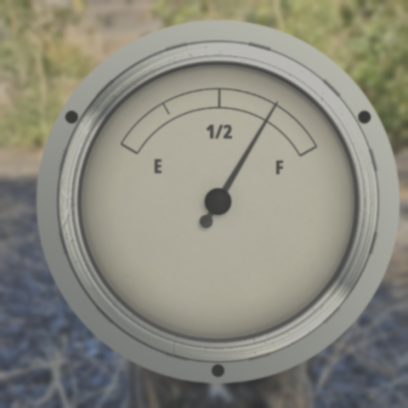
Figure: value=0.75
